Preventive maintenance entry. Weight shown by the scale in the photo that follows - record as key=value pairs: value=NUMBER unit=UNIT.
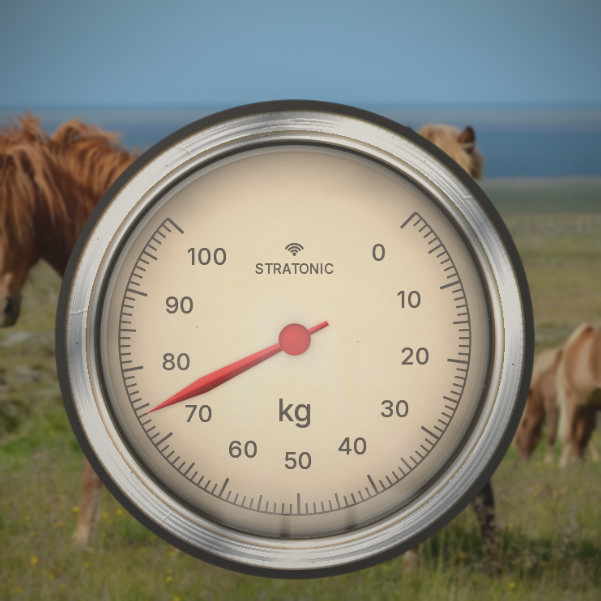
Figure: value=74 unit=kg
